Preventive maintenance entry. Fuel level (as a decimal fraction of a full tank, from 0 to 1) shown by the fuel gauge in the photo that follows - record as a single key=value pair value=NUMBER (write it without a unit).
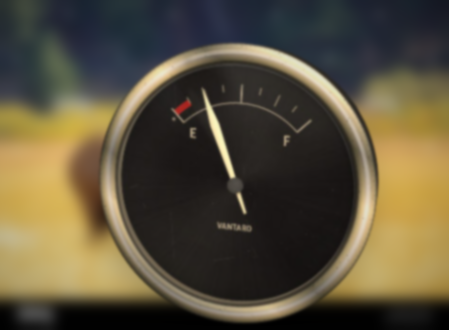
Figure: value=0.25
